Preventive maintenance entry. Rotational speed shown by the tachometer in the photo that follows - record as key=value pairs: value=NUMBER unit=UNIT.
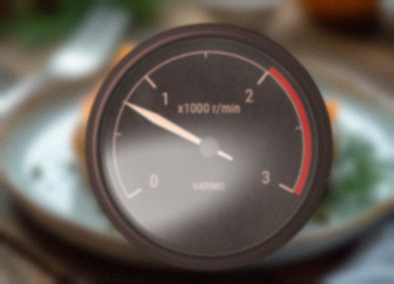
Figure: value=750 unit=rpm
